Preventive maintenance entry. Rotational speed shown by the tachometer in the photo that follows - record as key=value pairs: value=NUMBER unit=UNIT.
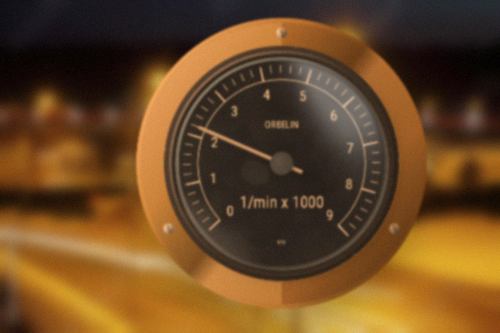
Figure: value=2200 unit=rpm
